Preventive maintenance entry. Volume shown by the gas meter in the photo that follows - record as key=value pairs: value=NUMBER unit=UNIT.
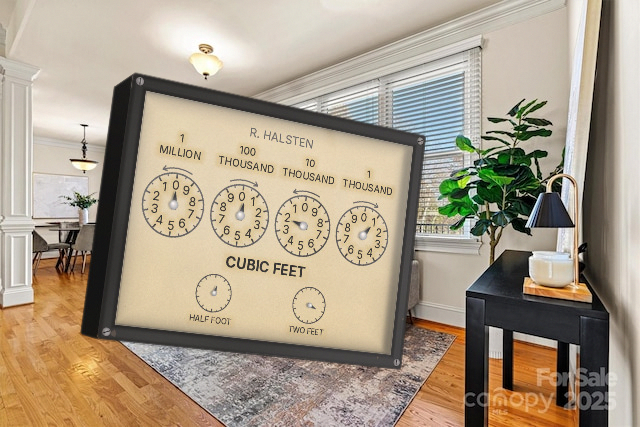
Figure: value=2100 unit=ft³
